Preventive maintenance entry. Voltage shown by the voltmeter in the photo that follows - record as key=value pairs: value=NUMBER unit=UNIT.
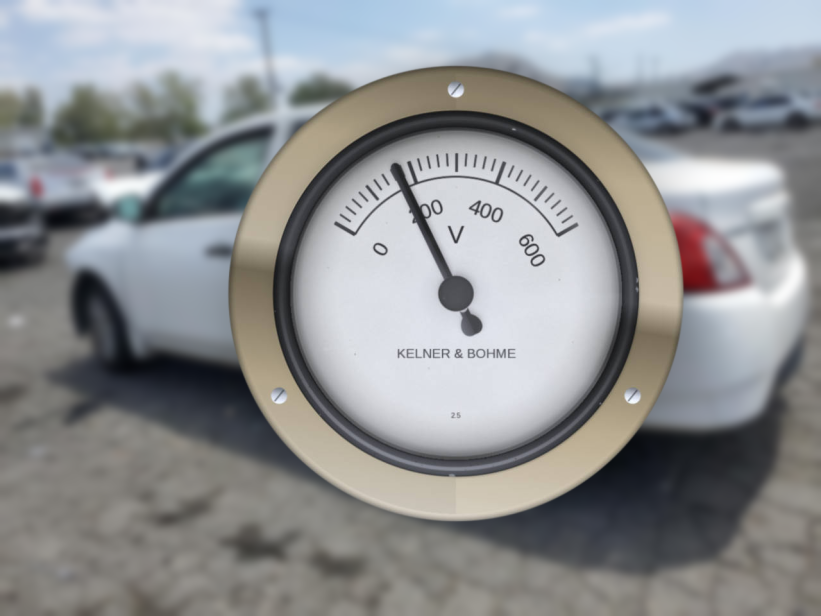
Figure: value=170 unit=V
